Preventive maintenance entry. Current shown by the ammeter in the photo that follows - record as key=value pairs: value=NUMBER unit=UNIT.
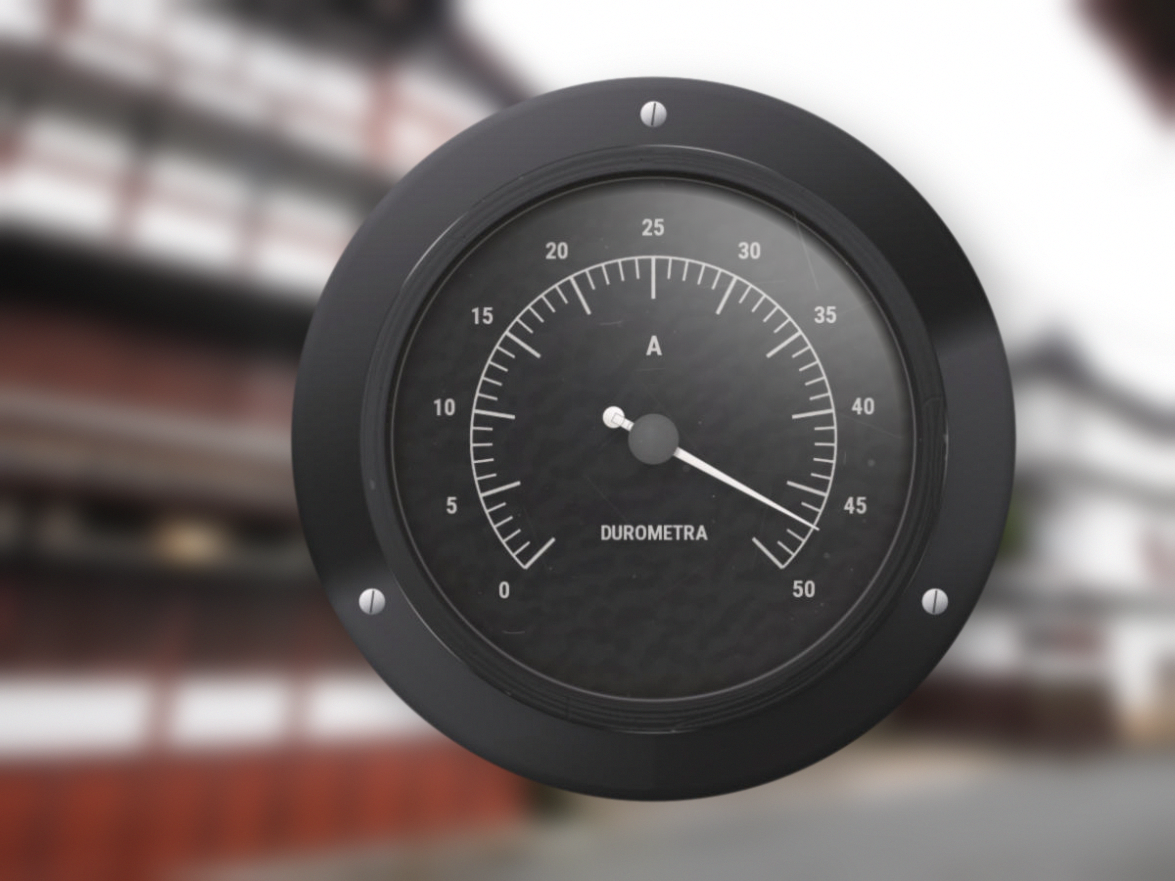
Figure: value=47 unit=A
